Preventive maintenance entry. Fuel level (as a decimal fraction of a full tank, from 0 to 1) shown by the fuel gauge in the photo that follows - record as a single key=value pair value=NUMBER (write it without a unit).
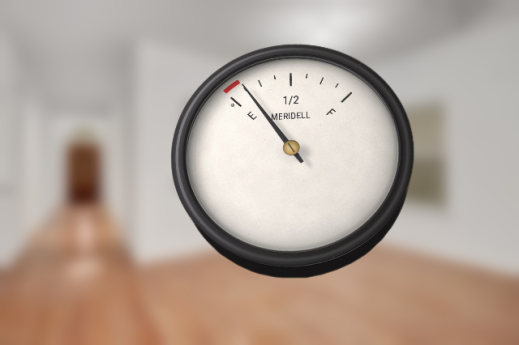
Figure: value=0.125
